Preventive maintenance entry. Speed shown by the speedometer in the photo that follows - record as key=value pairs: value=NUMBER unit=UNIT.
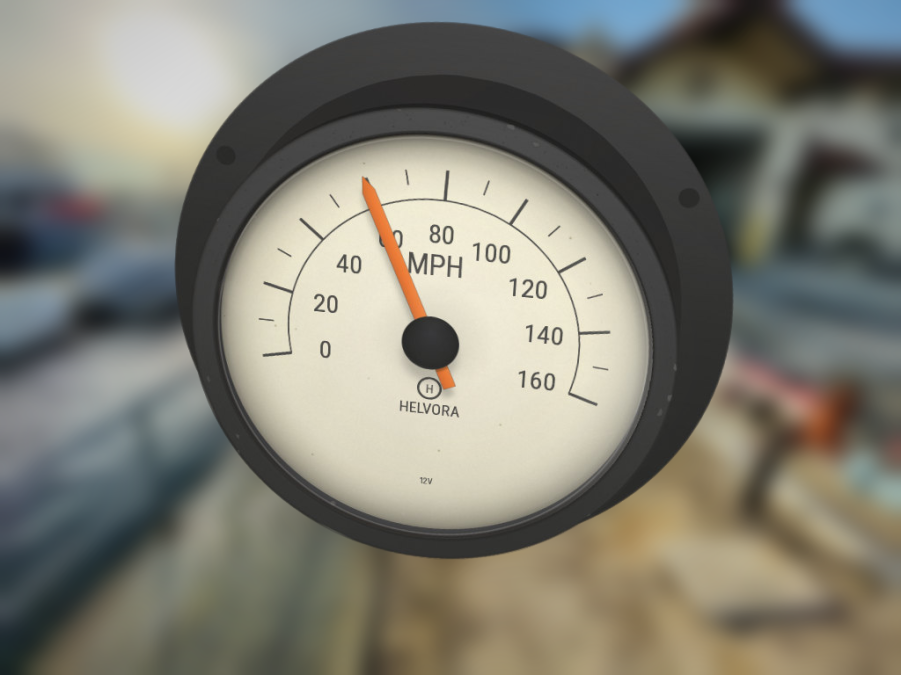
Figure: value=60 unit=mph
